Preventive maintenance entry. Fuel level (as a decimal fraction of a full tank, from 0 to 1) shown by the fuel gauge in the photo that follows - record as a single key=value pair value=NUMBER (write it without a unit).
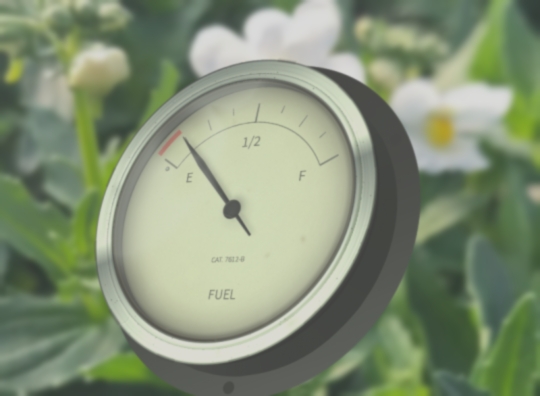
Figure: value=0.125
